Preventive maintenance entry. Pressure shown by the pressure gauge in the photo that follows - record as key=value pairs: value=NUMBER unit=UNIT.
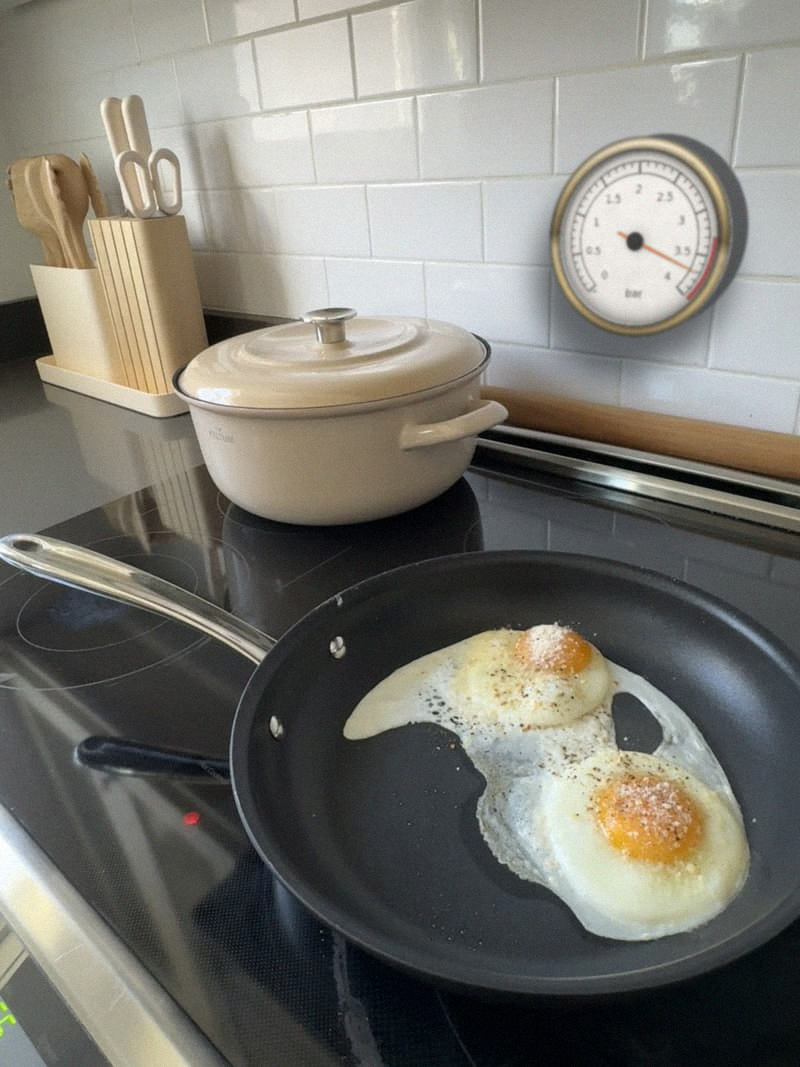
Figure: value=3.7 unit=bar
